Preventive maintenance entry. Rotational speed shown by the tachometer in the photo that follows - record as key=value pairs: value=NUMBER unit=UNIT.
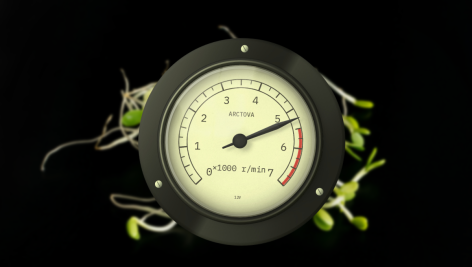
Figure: value=5250 unit=rpm
